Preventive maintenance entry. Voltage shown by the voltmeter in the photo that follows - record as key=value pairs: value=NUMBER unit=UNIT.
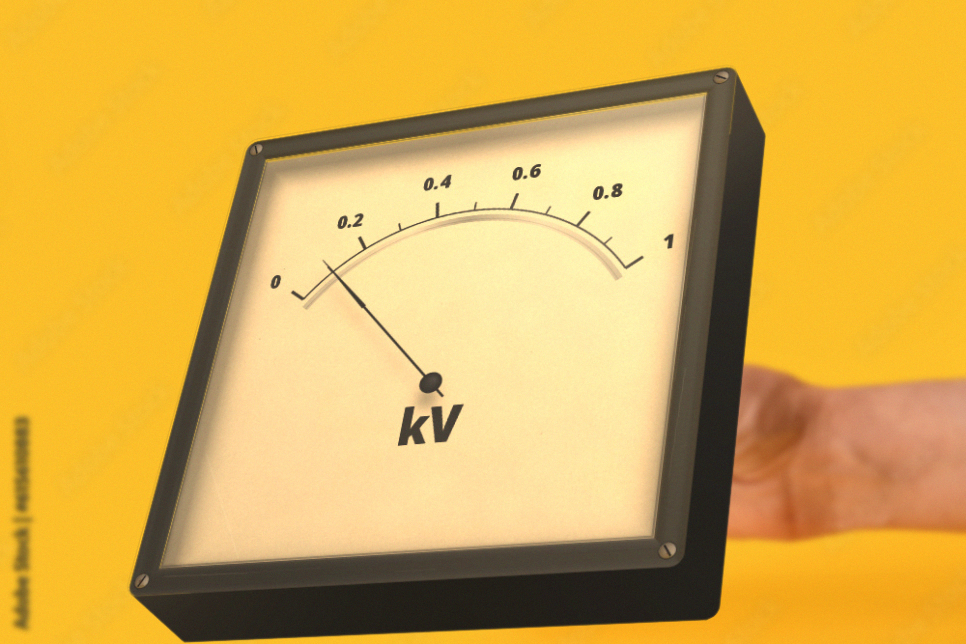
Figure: value=0.1 unit=kV
